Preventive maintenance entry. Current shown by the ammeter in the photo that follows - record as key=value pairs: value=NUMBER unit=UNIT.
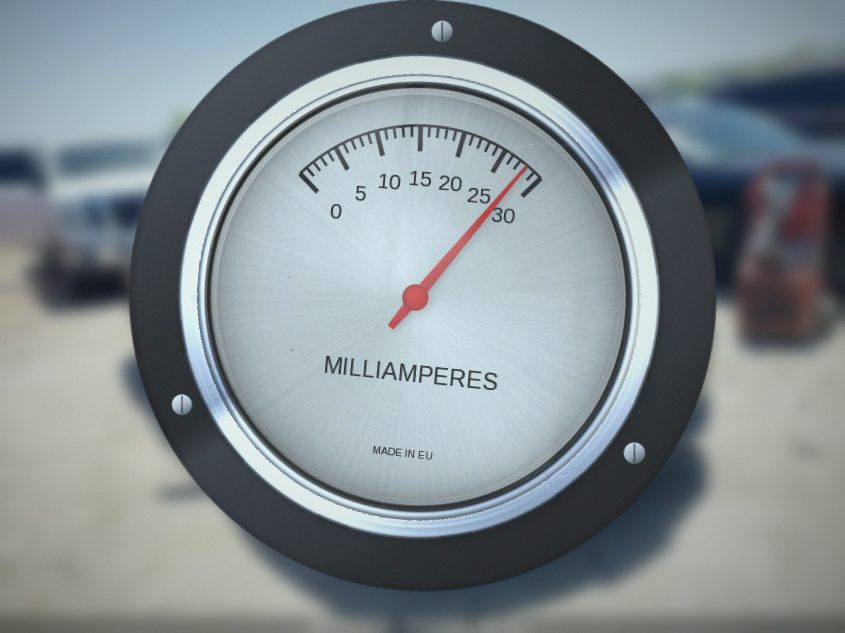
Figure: value=28 unit=mA
